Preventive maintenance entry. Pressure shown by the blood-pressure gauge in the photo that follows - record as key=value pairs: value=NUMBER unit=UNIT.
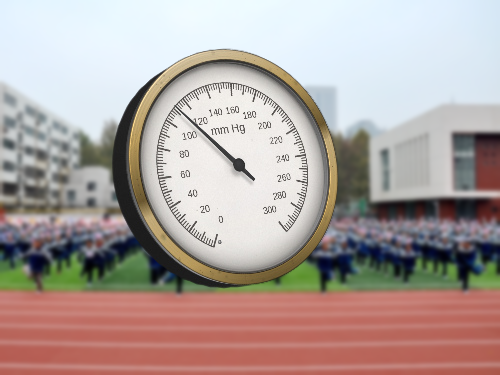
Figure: value=110 unit=mmHg
